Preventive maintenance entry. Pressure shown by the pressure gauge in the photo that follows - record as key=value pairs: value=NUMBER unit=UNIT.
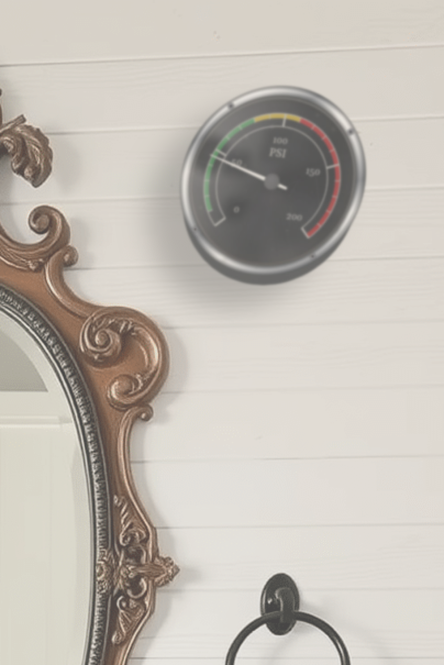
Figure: value=45 unit=psi
